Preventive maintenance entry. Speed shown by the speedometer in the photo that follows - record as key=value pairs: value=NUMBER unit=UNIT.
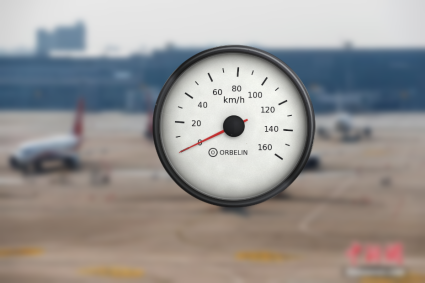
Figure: value=0 unit=km/h
